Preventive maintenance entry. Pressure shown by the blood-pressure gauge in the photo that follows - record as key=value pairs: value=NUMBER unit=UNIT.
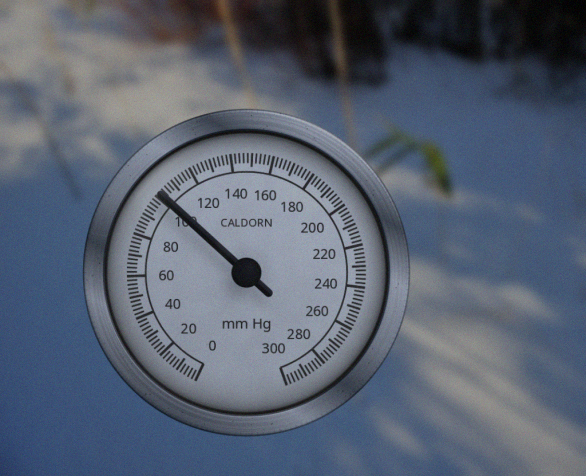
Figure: value=102 unit=mmHg
